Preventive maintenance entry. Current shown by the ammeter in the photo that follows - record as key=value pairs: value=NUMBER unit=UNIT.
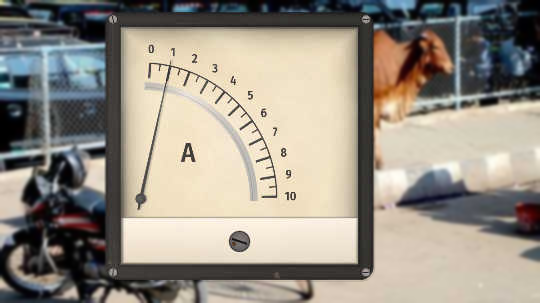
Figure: value=1 unit=A
